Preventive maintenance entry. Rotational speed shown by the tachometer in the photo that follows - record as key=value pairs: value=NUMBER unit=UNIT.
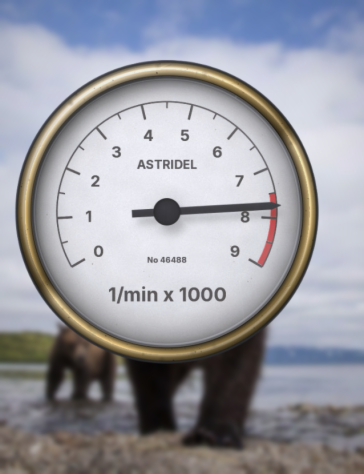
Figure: value=7750 unit=rpm
